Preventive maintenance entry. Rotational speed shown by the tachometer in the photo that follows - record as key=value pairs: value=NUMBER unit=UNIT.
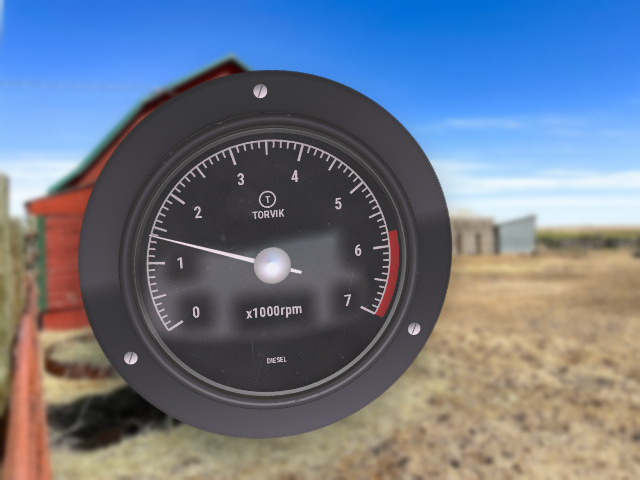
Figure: value=1400 unit=rpm
